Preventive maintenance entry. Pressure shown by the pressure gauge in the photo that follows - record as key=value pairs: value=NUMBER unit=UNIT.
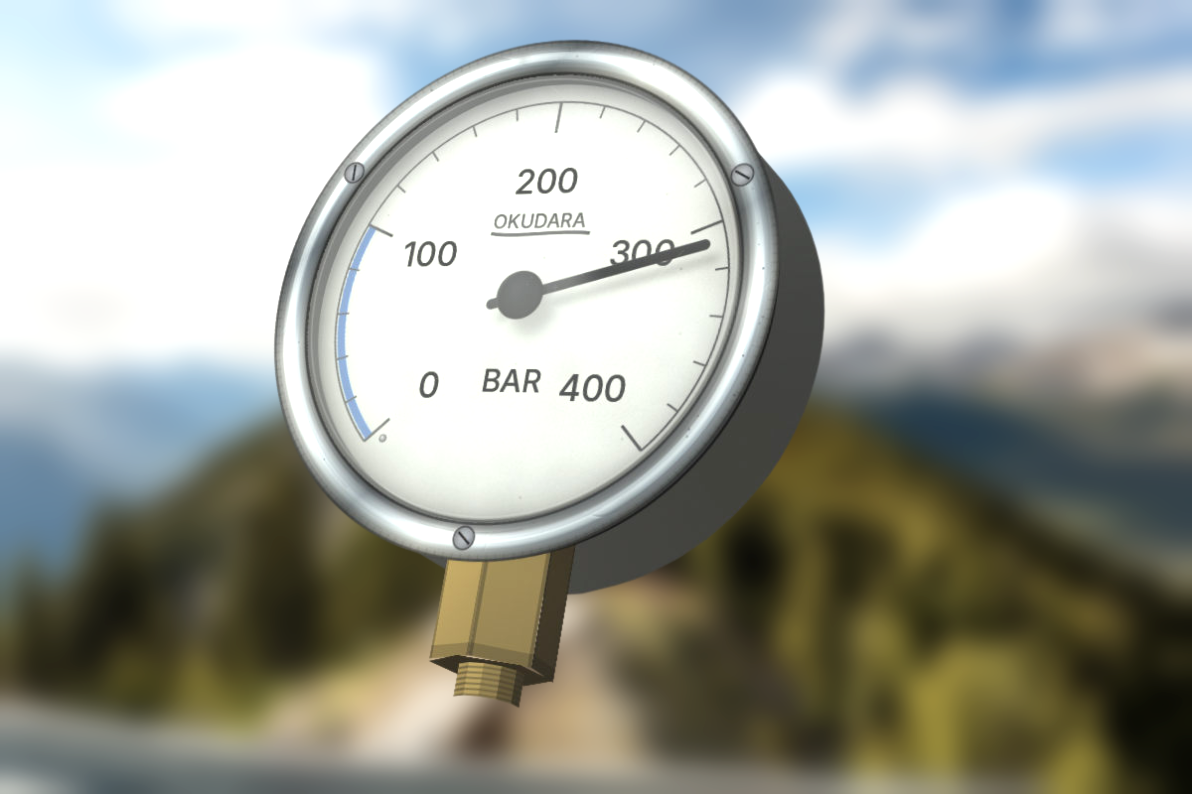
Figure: value=310 unit=bar
